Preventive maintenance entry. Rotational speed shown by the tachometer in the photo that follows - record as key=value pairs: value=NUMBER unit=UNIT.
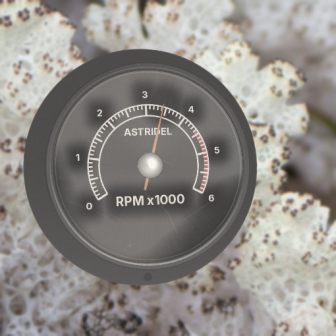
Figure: value=3400 unit=rpm
